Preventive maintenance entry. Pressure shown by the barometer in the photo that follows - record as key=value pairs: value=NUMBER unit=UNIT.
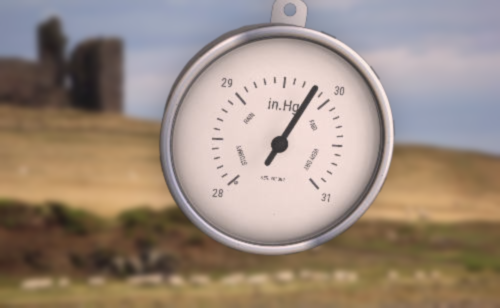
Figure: value=29.8 unit=inHg
